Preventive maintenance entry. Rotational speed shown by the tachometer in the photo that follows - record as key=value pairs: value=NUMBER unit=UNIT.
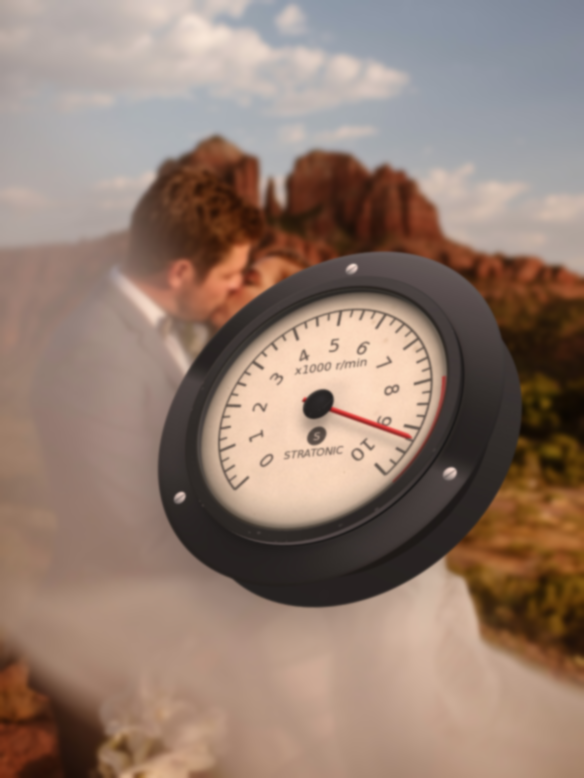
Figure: value=9250 unit=rpm
